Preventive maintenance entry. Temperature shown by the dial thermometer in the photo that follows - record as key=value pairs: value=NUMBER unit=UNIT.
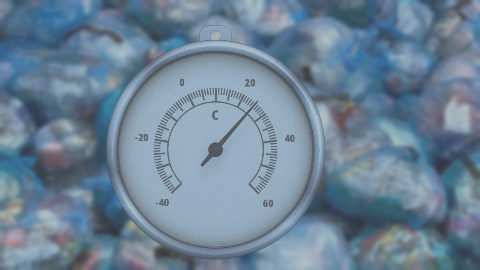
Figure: value=25 unit=°C
